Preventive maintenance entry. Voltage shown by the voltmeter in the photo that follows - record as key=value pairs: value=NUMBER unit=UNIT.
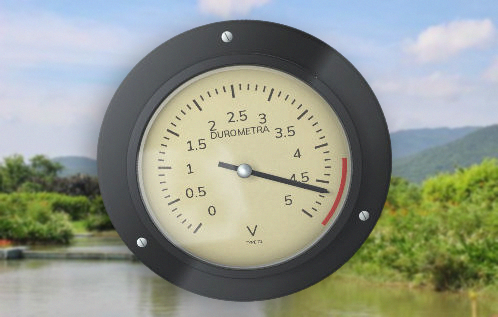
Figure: value=4.6 unit=V
